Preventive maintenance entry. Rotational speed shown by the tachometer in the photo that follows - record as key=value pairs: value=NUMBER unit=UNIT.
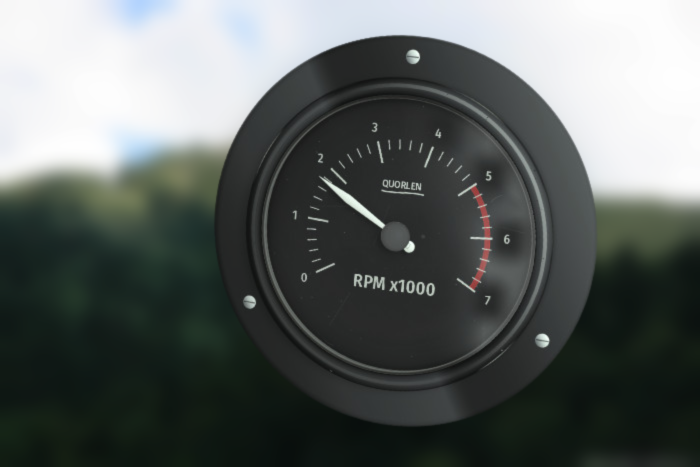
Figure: value=1800 unit=rpm
